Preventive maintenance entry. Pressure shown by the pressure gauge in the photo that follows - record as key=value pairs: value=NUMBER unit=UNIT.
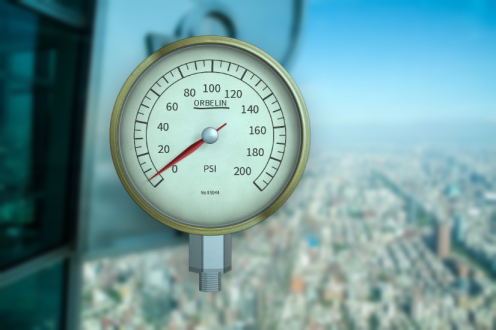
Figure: value=5 unit=psi
